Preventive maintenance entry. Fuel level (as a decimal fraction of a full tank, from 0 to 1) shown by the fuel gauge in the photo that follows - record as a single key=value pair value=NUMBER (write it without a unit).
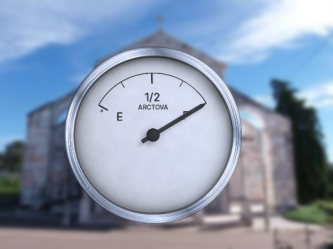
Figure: value=1
